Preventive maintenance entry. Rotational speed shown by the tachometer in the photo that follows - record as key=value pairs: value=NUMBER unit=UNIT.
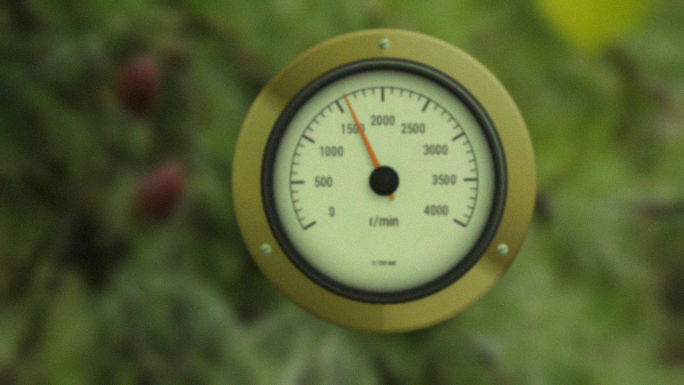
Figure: value=1600 unit=rpm
